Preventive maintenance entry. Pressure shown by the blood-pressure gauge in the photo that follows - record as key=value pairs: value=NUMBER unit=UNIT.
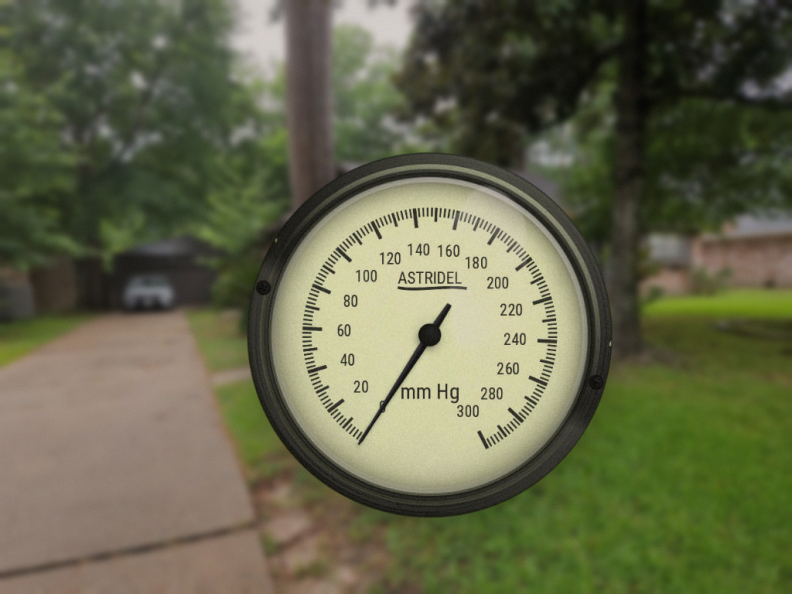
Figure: value=0 unit=mmHg
